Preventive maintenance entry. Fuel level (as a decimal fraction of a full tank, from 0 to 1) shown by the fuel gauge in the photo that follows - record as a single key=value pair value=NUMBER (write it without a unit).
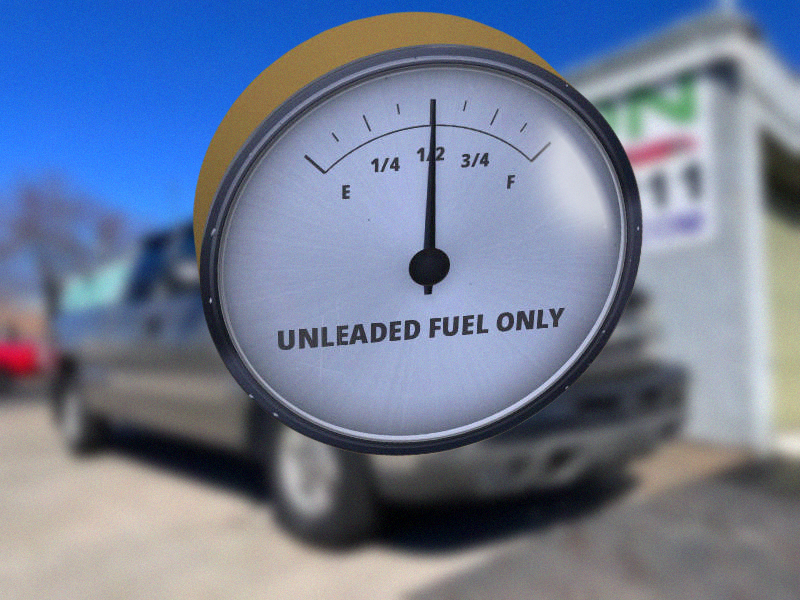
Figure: value=0.5
